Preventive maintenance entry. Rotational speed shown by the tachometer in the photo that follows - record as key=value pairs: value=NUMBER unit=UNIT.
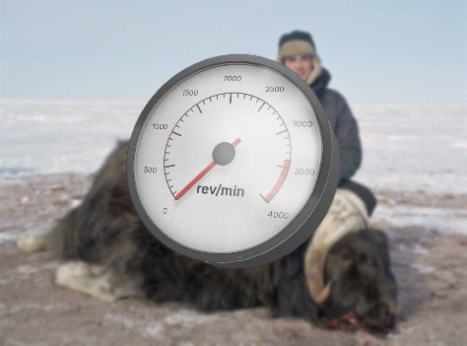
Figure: value=0 unit=rpm
